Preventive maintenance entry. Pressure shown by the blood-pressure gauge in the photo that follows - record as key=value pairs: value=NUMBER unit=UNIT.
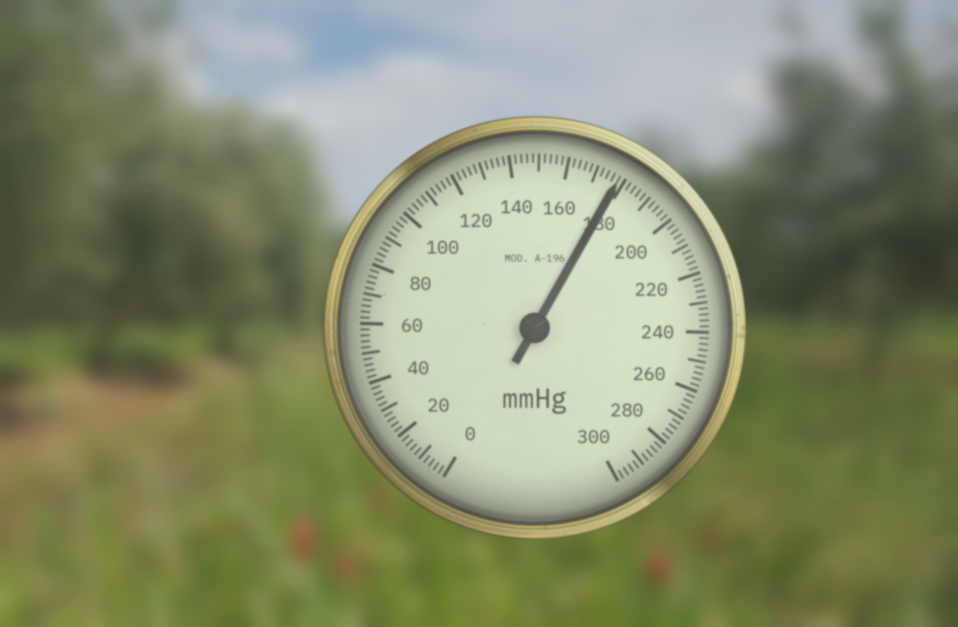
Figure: value=178 unit=mmHg
